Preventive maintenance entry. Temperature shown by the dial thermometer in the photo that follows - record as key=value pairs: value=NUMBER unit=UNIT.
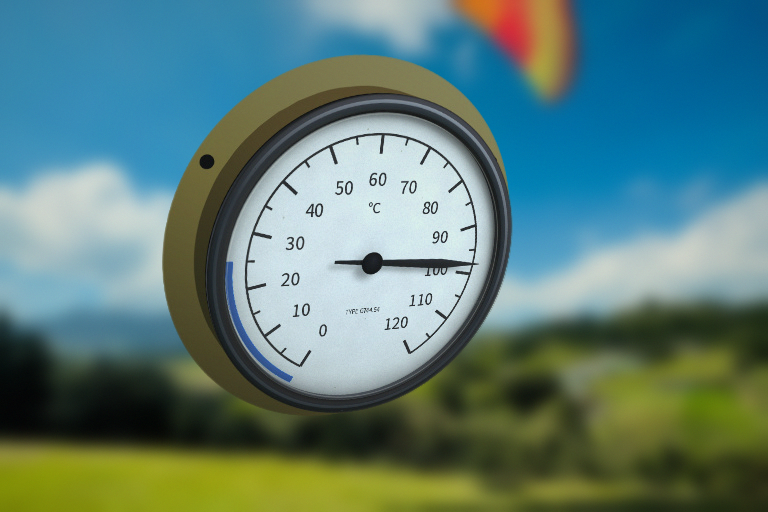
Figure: value=97.5 unit=°C
